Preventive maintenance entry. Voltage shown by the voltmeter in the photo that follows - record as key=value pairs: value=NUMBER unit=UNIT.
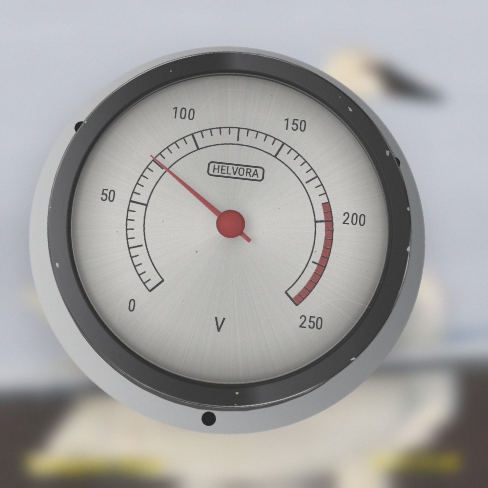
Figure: value=75 unit=V
